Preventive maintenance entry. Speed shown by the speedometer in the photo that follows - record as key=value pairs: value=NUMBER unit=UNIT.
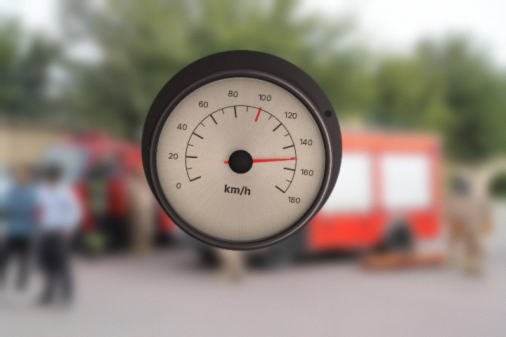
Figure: value=150 unit=km/h
